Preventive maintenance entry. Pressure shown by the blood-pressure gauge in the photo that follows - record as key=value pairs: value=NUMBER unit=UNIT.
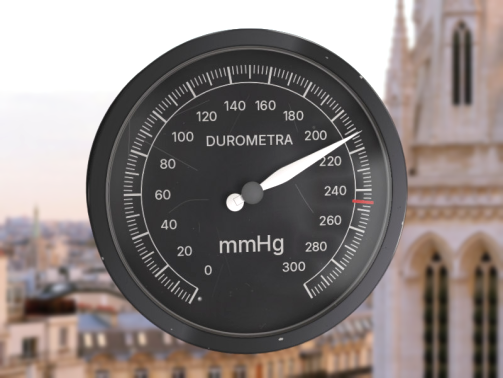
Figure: value=212 unit=mmHg
